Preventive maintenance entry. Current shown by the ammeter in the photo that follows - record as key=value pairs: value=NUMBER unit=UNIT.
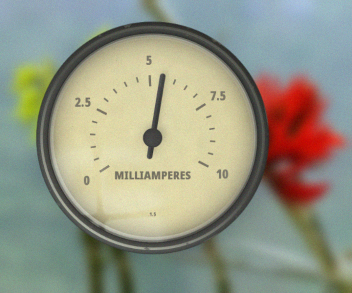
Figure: value=5.5 unit=mA
